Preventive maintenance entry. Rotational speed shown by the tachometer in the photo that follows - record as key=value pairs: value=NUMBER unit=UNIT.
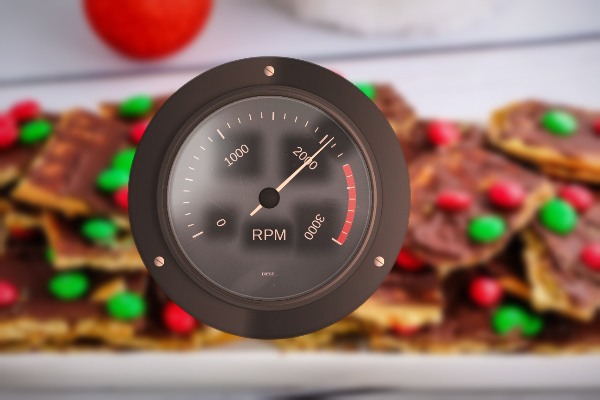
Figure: value=2050 unit=rpm
